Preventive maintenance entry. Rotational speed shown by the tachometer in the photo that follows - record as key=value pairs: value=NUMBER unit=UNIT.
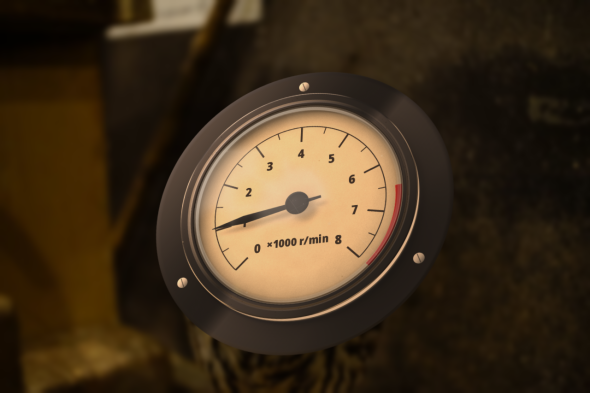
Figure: value=1000 unit=rpm
